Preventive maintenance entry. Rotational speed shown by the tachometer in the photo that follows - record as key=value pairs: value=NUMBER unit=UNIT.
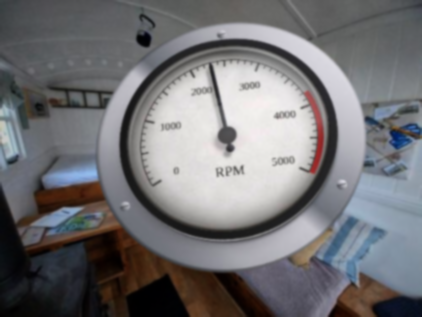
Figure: value=2300 unit=rpm
